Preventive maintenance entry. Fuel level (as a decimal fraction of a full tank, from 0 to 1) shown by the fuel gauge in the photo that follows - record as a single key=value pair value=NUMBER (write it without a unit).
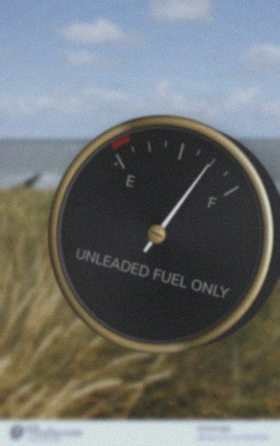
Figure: value=0.75
